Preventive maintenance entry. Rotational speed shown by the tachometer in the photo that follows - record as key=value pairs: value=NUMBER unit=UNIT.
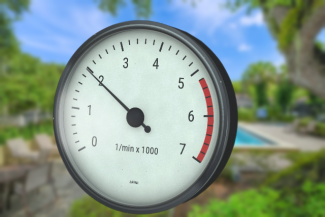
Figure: value=2000 unit=rpm
